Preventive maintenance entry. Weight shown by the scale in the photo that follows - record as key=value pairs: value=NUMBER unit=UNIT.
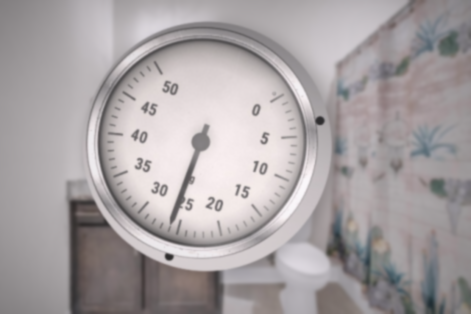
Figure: value=26 unit=kg
